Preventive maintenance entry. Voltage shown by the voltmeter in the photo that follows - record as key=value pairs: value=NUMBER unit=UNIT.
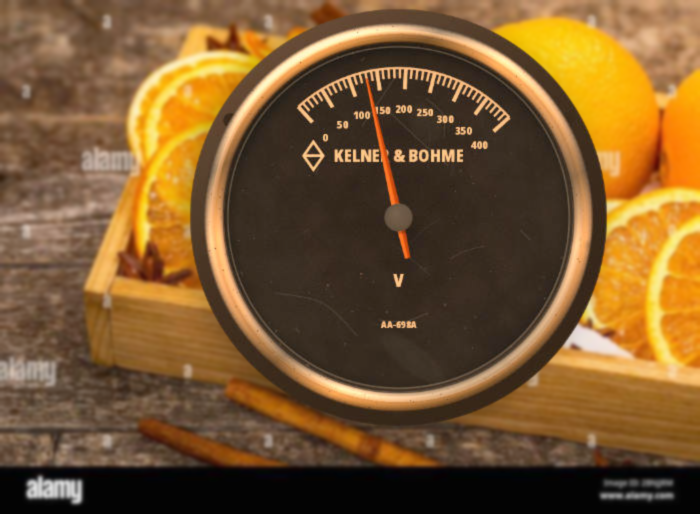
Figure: value=130 unit=V
